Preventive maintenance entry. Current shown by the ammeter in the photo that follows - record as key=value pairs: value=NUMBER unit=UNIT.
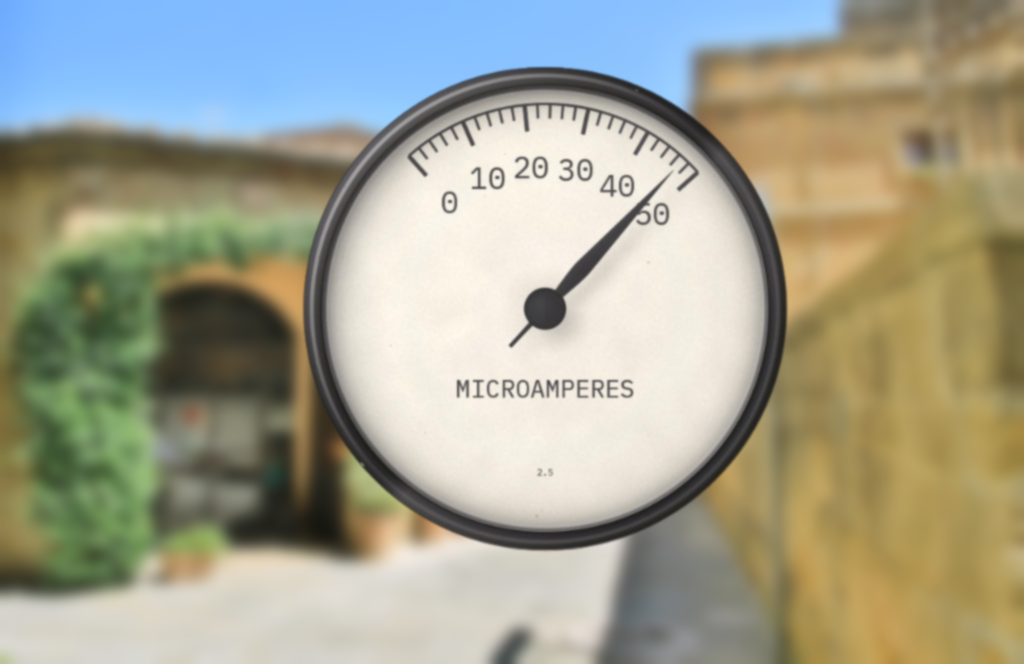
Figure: value=47 unit=µA
